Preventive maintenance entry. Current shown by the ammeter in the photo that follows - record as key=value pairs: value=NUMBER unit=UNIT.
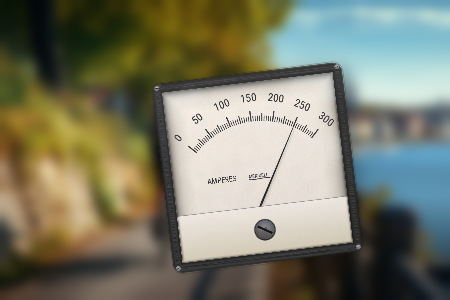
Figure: value=250 unit=A
